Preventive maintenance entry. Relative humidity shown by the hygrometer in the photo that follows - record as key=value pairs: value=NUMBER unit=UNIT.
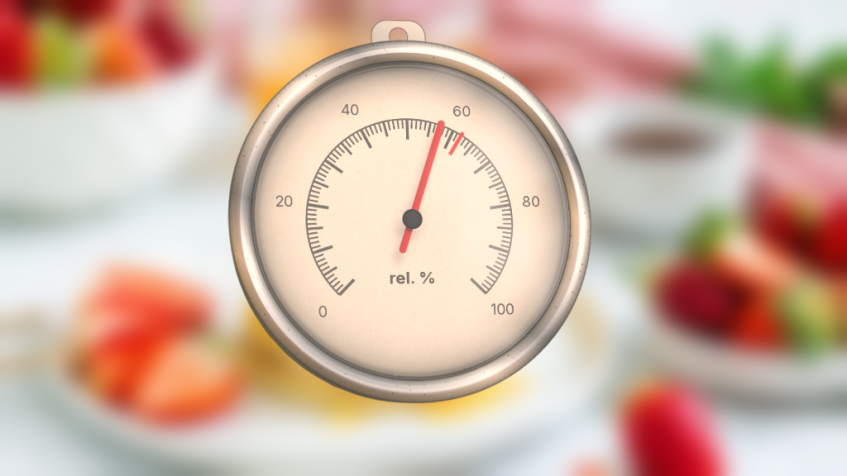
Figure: value=57 unit=%
